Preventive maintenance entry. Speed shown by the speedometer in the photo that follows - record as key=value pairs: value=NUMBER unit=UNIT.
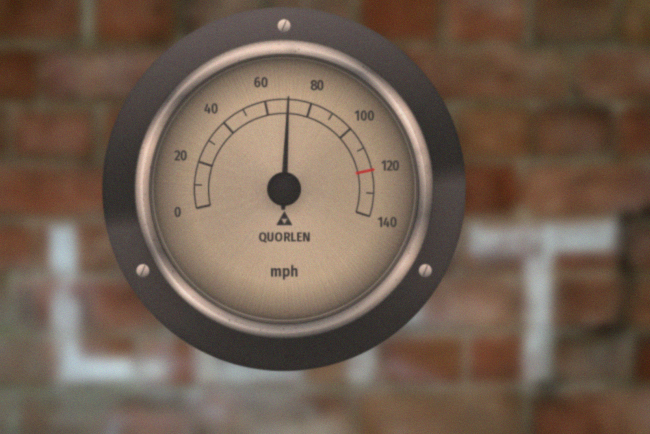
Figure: value=70 unit=mph
